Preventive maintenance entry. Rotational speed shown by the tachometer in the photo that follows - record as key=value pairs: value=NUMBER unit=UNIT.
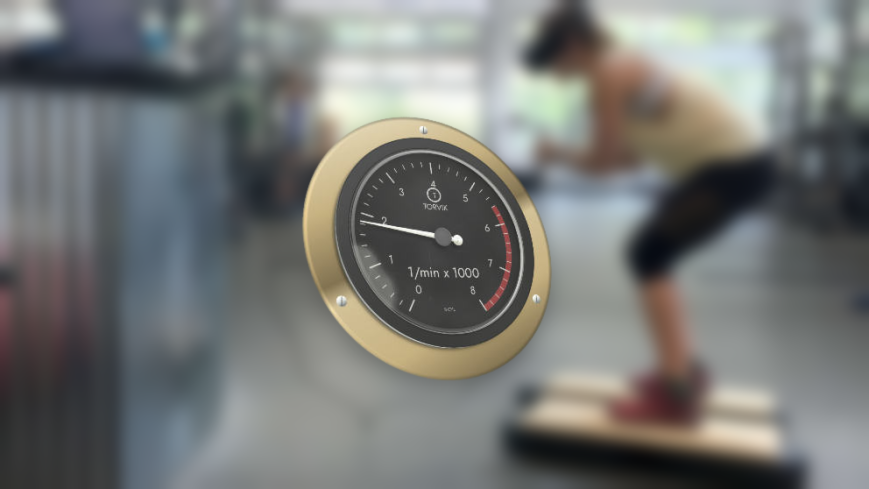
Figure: value=1800 unit=rpm
